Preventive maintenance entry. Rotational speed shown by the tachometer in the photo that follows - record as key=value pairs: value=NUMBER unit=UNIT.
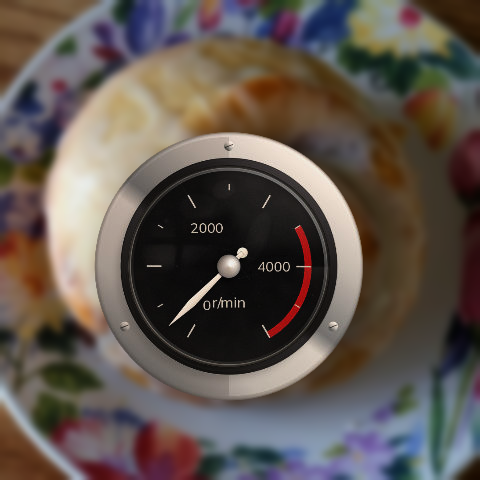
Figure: value=250 unit=rpm
